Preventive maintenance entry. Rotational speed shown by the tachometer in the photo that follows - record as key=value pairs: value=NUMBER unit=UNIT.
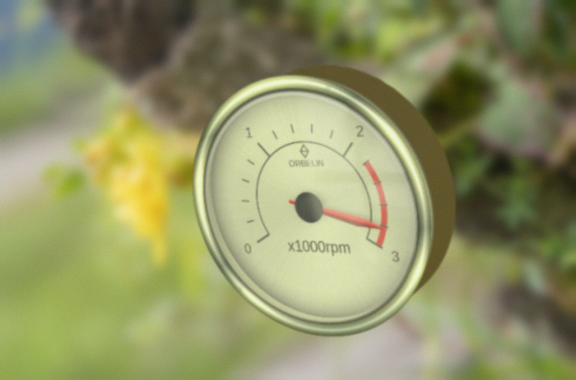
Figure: value=2800 unit=rpm
